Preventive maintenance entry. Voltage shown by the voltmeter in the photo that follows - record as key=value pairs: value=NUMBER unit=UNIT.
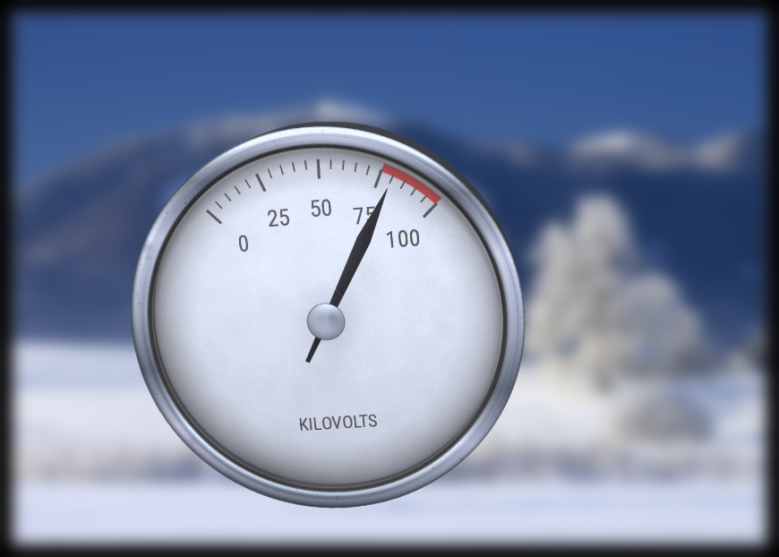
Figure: value=80 unit=kV
